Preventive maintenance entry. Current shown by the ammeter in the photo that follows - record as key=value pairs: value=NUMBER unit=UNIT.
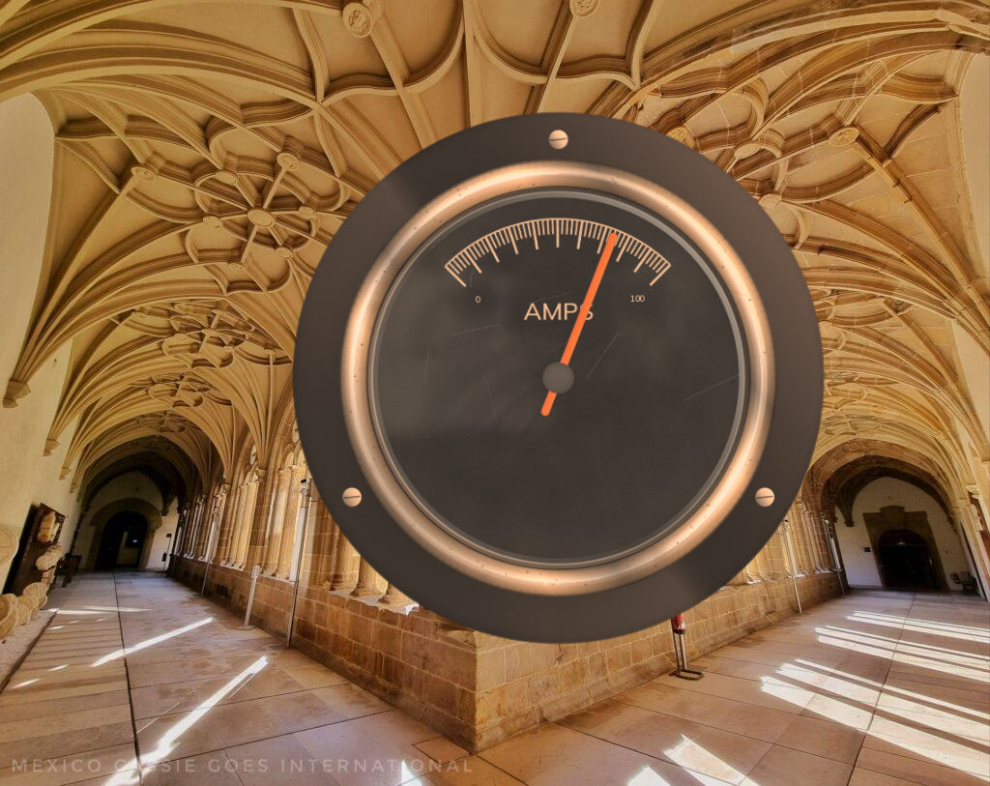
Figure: value=74 unit=A
